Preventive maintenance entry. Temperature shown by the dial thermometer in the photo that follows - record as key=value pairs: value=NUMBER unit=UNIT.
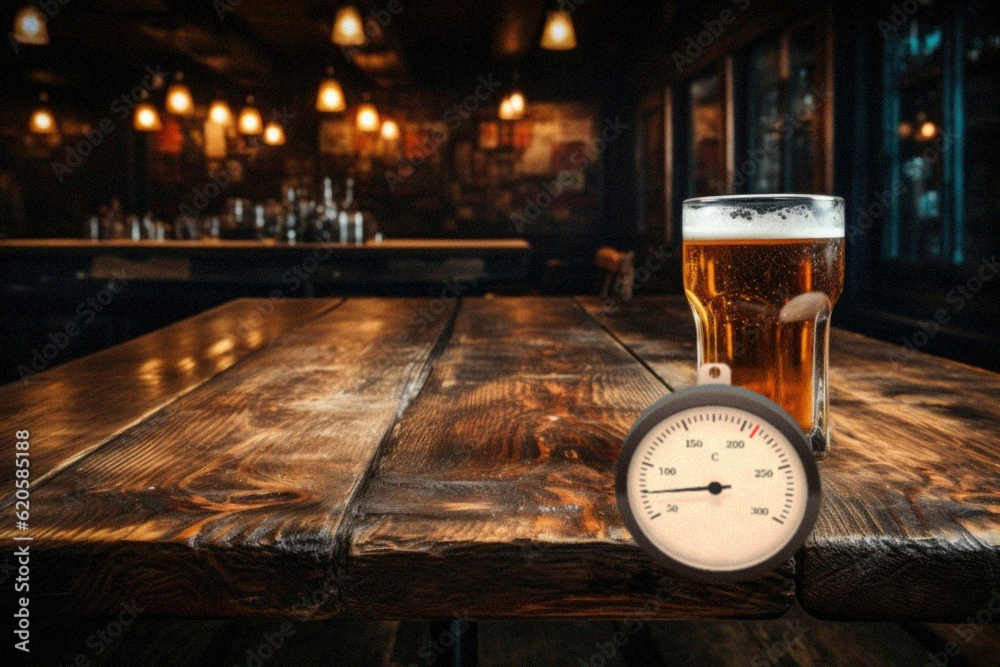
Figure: value=75 unit=°C
